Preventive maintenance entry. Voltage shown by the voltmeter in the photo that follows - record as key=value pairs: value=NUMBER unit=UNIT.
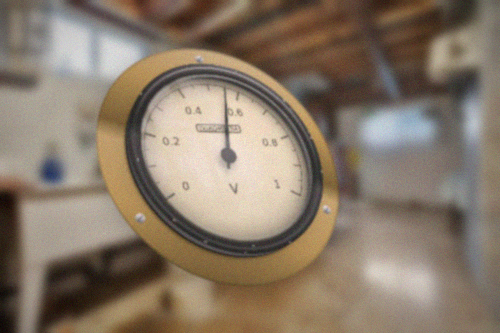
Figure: value=0.55 unit=V
